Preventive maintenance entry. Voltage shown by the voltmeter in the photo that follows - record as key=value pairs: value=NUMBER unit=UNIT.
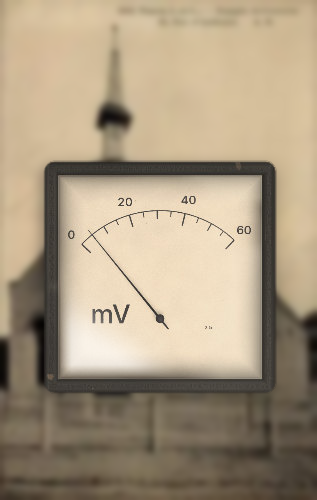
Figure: value=5 unit=mV
